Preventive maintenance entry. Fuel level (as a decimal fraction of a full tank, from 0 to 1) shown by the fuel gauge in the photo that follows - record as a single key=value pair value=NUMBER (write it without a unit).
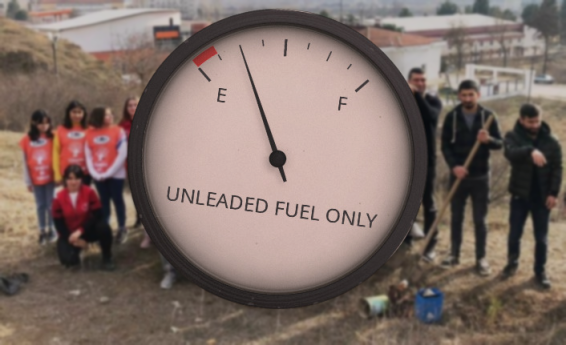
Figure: value=0.25
